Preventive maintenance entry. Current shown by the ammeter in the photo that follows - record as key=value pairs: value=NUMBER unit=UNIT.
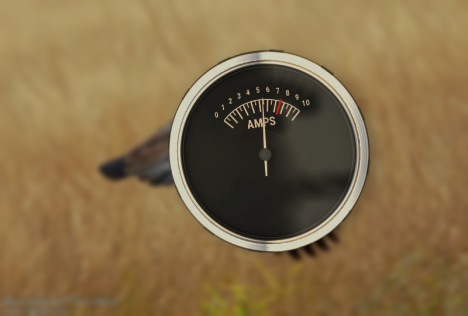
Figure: value=5.5 unit=A
